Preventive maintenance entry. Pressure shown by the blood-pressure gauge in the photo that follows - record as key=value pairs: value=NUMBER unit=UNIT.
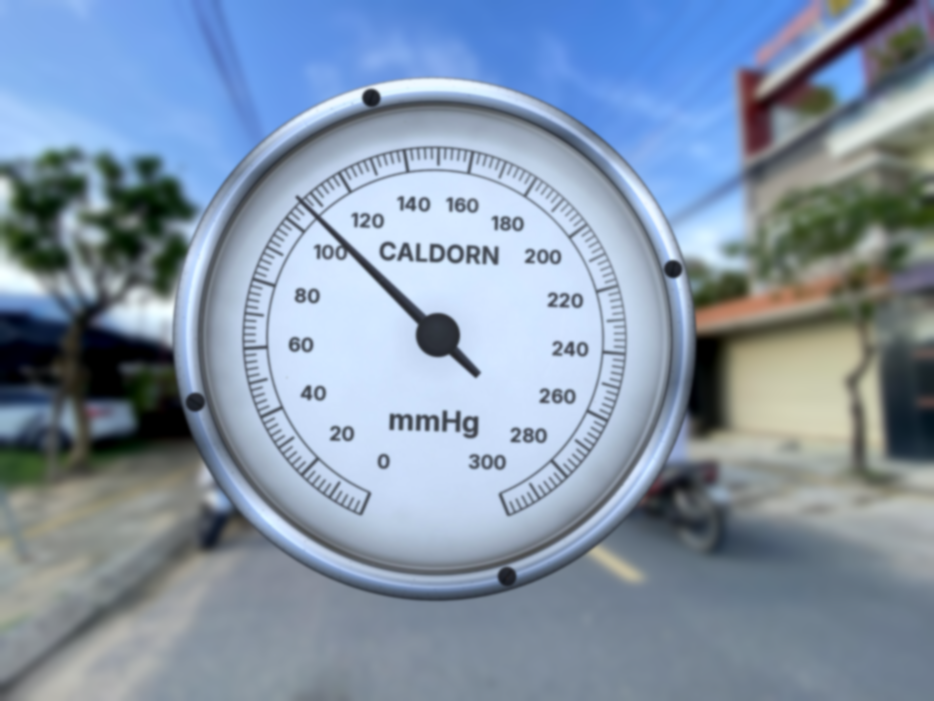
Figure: value=106 unit=mmHg
